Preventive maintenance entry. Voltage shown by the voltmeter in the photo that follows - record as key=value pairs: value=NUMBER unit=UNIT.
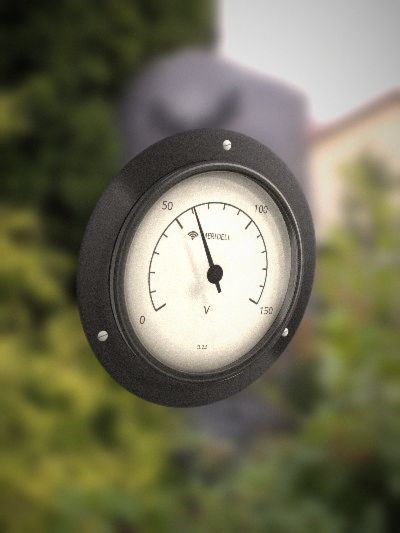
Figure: value=60 unit=V
